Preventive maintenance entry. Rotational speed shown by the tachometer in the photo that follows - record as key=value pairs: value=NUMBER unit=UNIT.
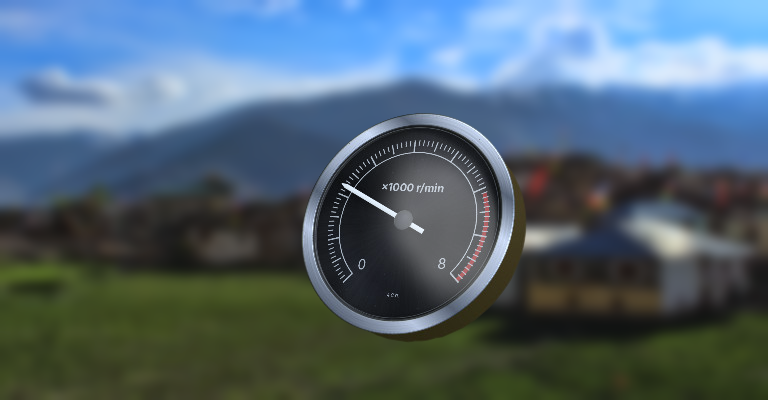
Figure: value=2200 unit=rpm
